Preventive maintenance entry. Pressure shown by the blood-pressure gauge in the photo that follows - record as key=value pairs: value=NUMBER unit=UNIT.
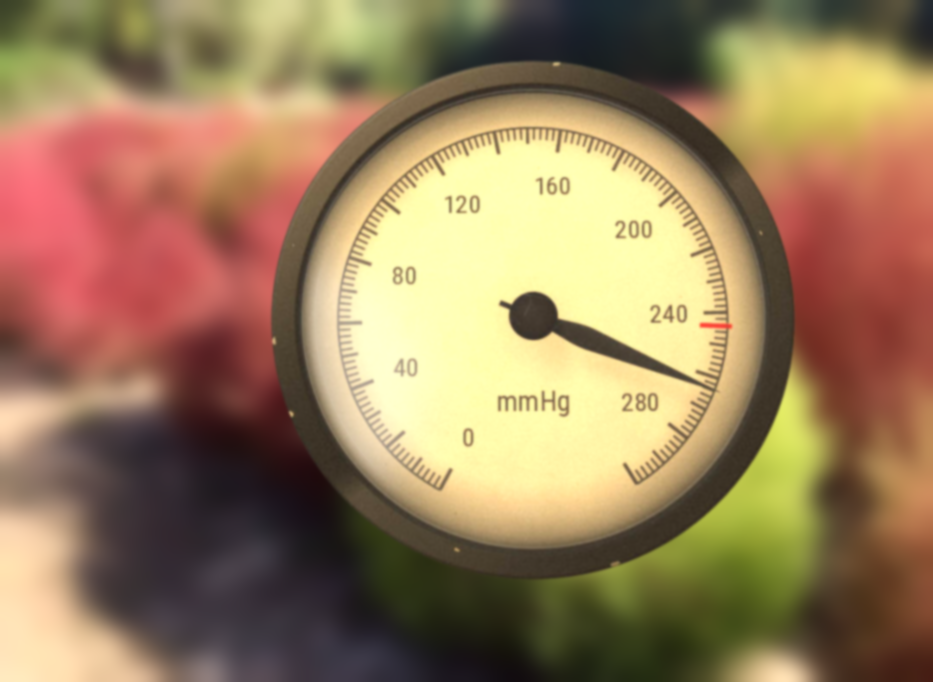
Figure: value=264 unit=mmHg
